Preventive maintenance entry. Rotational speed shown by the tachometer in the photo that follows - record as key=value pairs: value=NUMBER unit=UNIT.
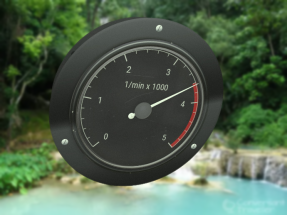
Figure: value=3600 unit=rpm
